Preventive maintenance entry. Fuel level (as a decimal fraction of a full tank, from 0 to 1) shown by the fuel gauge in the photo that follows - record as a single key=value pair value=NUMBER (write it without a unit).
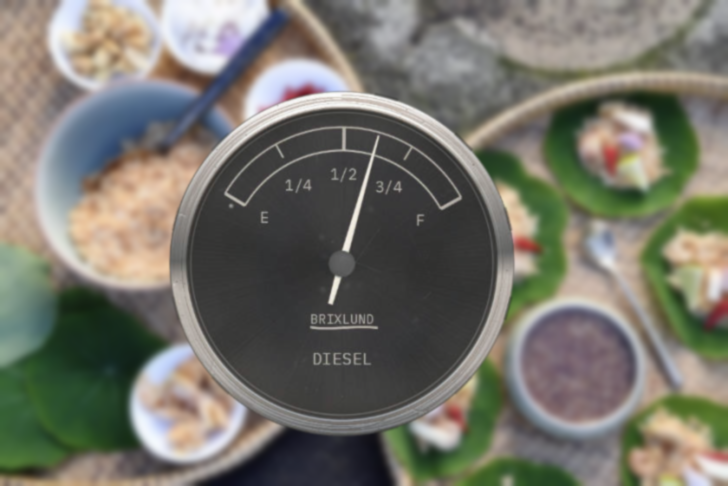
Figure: value=0.625
